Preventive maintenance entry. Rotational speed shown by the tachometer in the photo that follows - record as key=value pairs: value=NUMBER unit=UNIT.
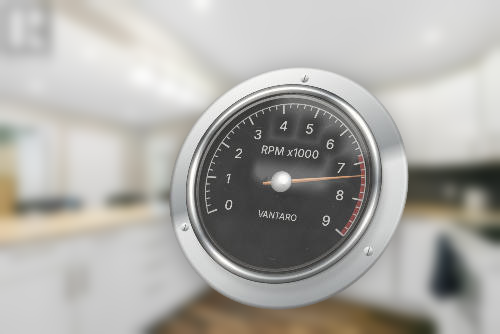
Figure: value=7400 unit=rpm
